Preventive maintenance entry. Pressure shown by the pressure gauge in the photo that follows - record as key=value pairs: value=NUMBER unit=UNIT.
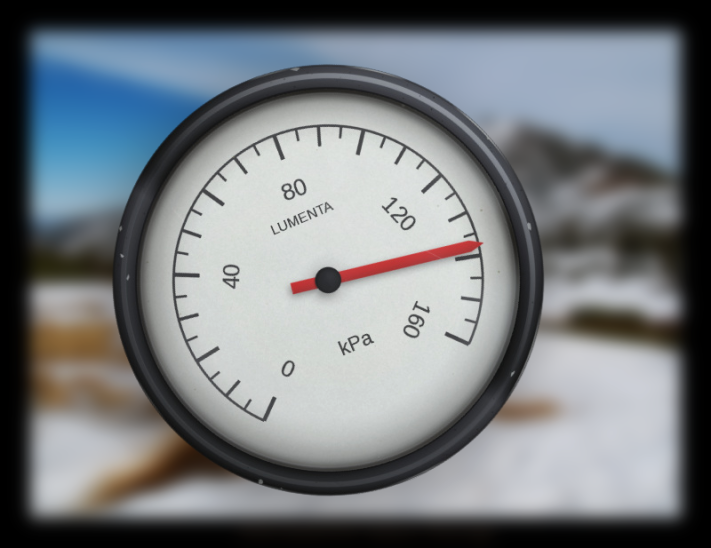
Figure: value=137.5 unit=kPa
